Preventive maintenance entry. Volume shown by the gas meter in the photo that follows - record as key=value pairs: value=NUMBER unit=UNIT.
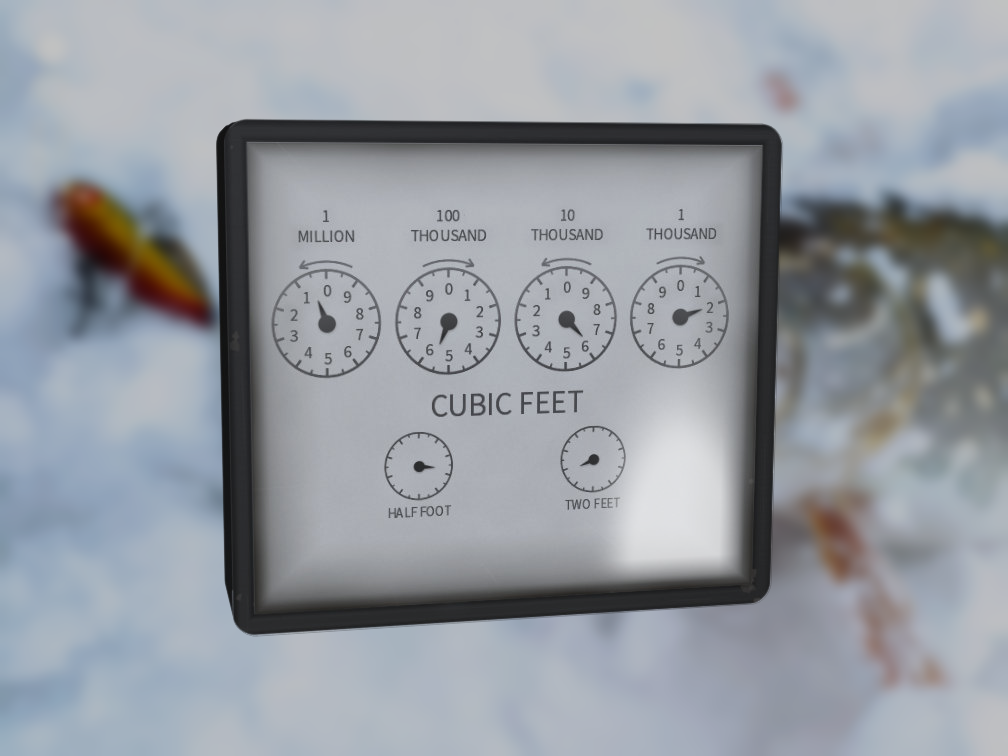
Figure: value=56200 unit=ft³
